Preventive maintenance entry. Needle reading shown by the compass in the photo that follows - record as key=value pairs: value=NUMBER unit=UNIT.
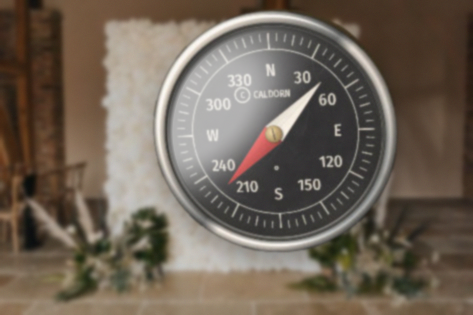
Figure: value=225 unit=°
